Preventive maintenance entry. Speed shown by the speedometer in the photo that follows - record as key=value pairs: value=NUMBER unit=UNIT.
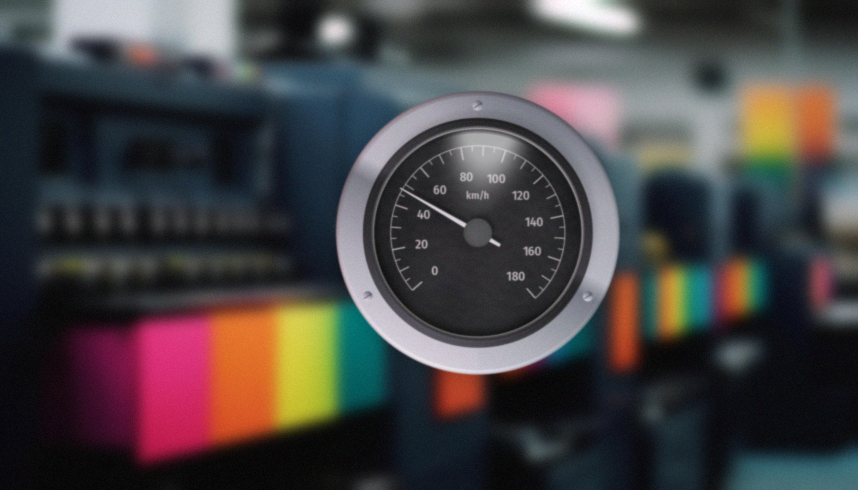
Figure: value=47.5 unit=km/h
